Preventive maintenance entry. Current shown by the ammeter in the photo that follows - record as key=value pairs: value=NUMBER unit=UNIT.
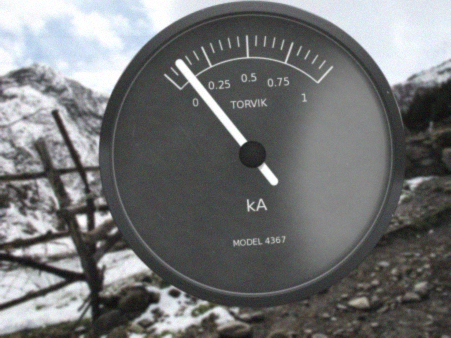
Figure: value=0.1 unit=kA
